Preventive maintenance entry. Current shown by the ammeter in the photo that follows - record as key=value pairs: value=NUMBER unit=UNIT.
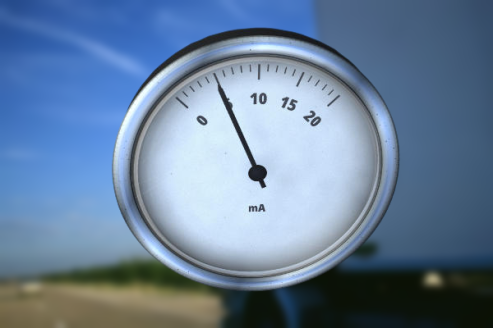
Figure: value=5 unit=mA
